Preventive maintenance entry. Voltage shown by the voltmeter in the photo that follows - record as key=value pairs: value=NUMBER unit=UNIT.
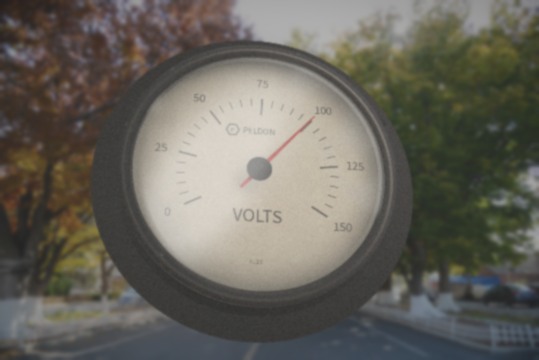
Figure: value=100 unit=V
